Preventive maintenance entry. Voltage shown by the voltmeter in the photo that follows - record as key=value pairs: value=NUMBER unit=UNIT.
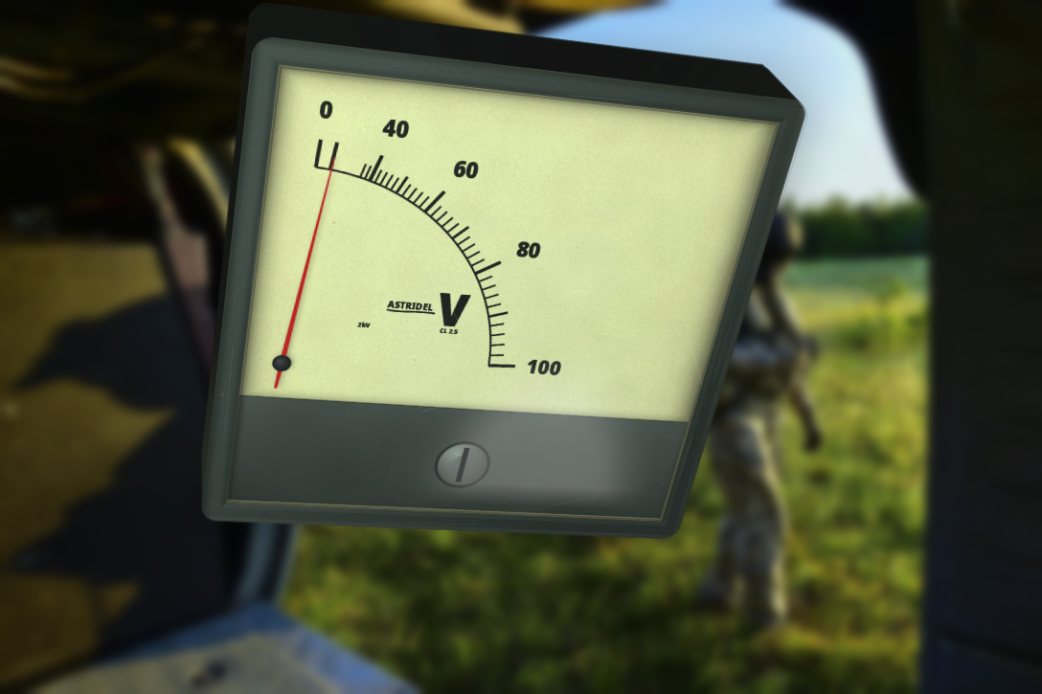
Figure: value=20 unit=V
